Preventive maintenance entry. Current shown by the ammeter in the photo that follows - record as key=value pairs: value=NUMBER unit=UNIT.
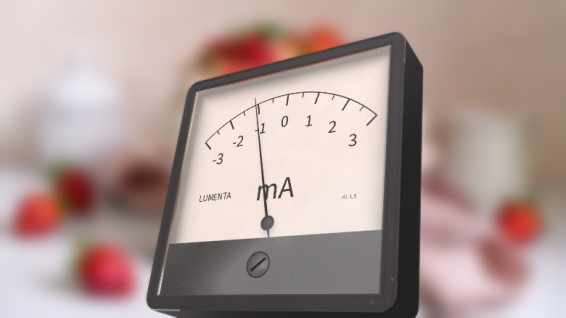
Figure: value=-1 unit=mA
